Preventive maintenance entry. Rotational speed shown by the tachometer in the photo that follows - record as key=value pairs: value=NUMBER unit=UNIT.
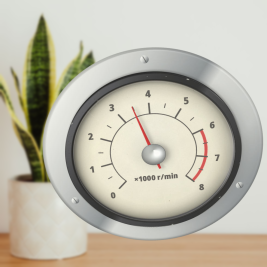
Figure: value=3500 unit=rpm
